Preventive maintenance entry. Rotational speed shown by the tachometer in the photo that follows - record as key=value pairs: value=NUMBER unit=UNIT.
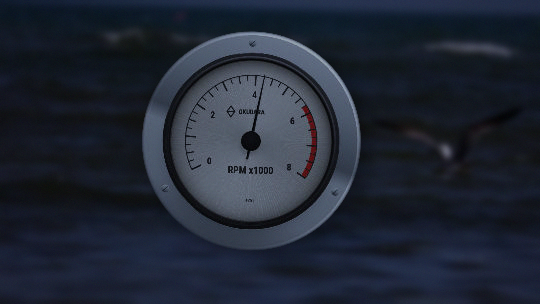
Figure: value=4250 unit=rpm
